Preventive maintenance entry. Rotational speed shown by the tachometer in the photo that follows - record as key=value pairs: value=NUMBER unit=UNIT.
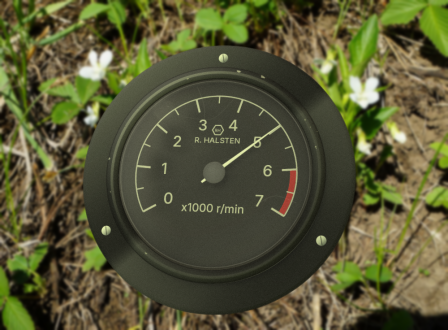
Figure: value=5000 unit=rpm
